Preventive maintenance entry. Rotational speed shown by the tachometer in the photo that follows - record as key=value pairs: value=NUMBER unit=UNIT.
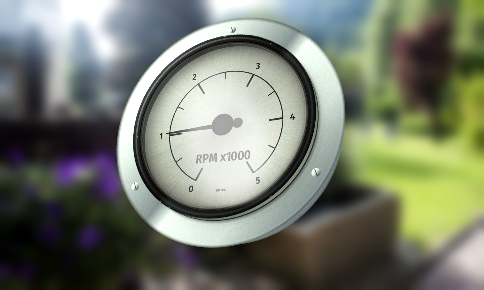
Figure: value=1000 unit=rpm
